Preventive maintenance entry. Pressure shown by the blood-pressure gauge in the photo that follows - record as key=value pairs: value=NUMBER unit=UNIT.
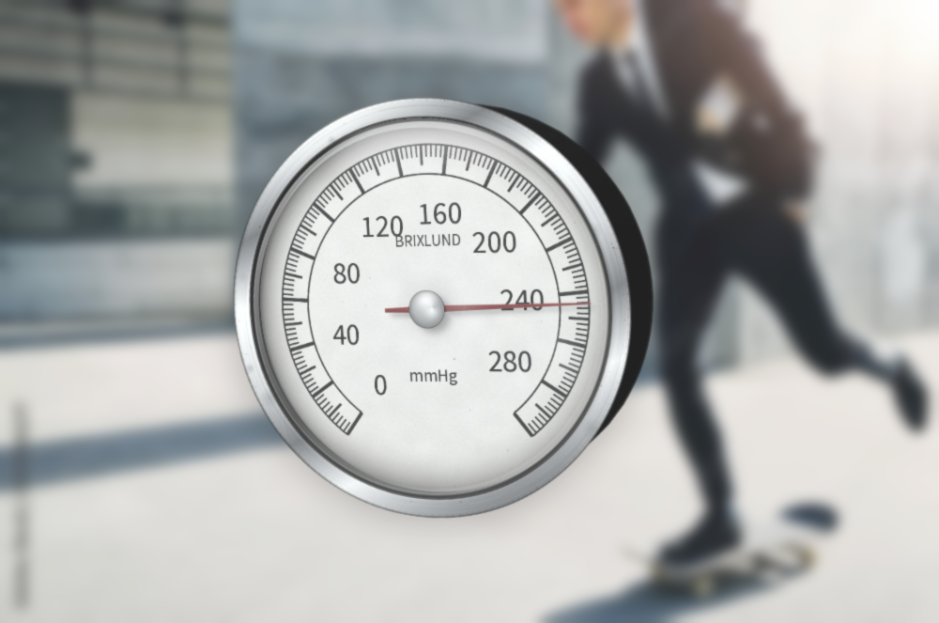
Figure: value=244 unit=mmHg
